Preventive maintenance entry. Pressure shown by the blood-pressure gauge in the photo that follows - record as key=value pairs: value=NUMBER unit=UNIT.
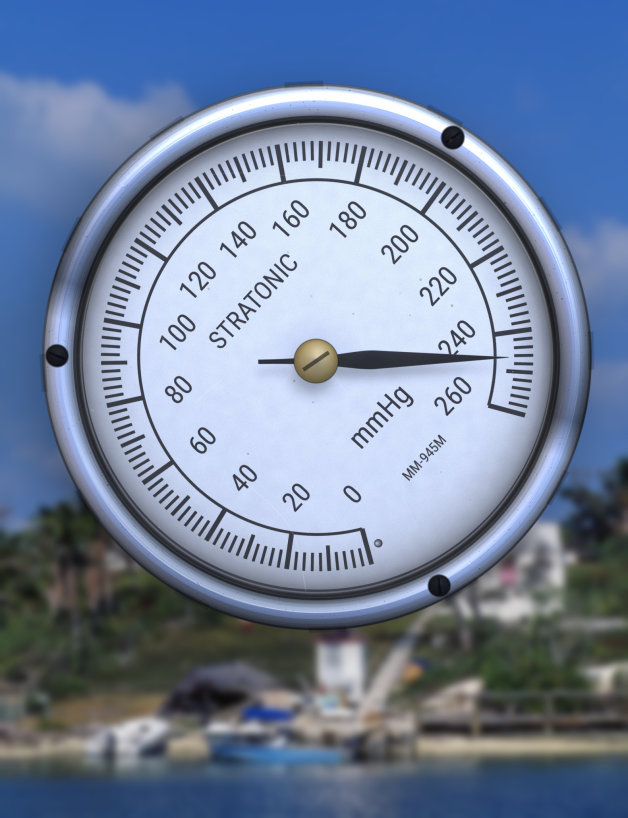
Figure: value=246 unit=mmHg
